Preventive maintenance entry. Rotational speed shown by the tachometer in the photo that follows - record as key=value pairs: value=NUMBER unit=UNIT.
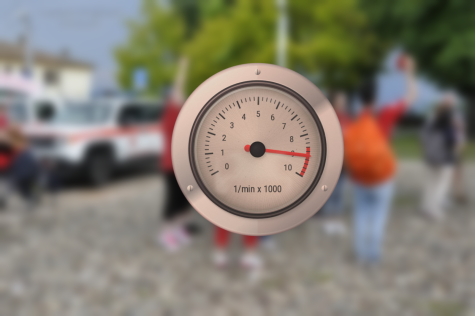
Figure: value=9000 unit=rpm
